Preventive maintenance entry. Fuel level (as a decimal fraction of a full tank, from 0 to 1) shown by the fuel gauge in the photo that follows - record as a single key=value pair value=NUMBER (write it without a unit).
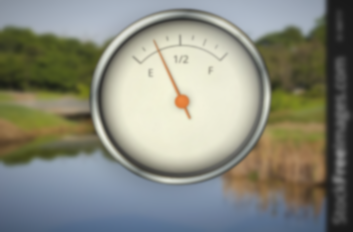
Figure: value=0.25
